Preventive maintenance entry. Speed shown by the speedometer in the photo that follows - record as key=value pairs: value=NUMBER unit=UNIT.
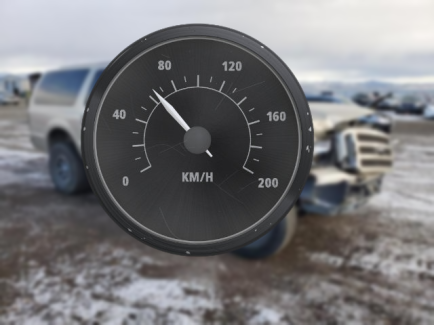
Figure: value=65 unit=km/h
